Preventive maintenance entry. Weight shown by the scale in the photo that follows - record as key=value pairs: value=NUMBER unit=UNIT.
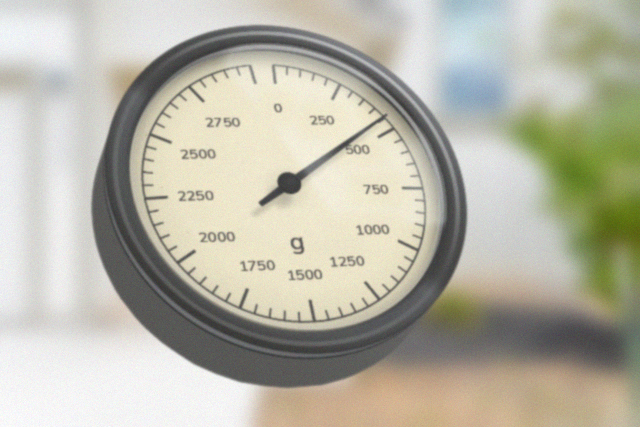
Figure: value=450 unit=g
